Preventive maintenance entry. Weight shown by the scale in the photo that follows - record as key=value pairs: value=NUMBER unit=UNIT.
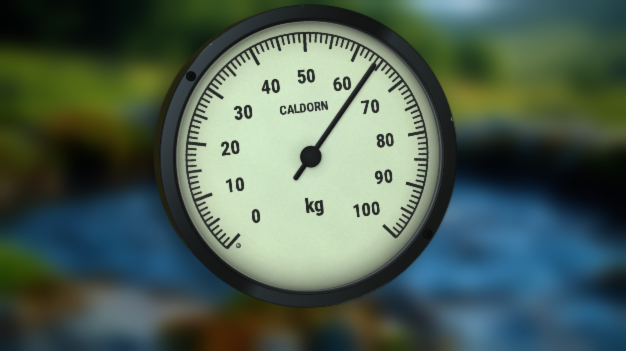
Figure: value=64 unit=kg
